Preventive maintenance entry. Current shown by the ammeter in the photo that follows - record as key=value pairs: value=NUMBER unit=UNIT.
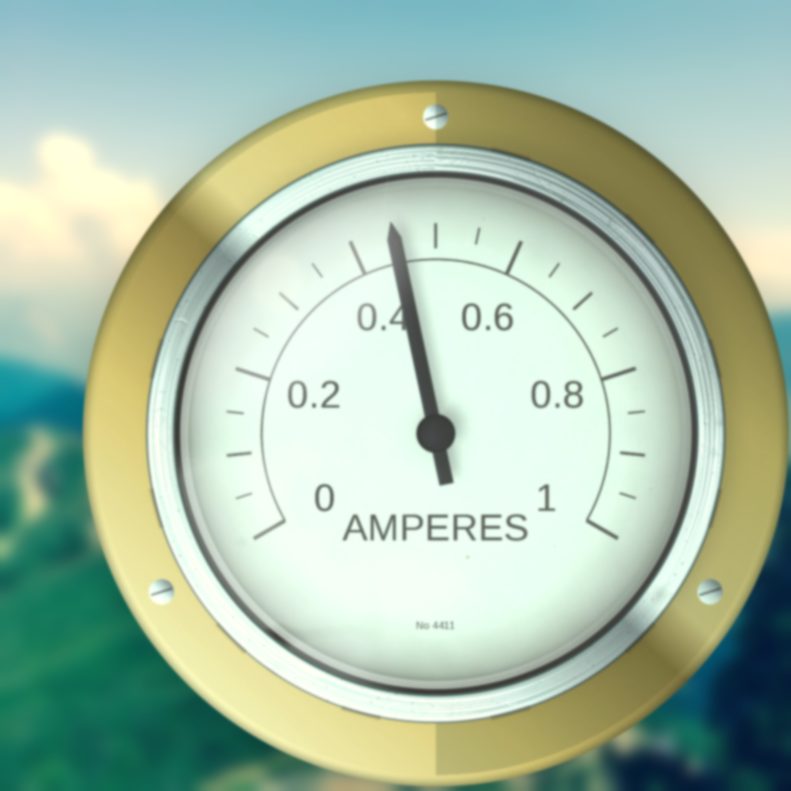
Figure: value=0.45 unit=A
